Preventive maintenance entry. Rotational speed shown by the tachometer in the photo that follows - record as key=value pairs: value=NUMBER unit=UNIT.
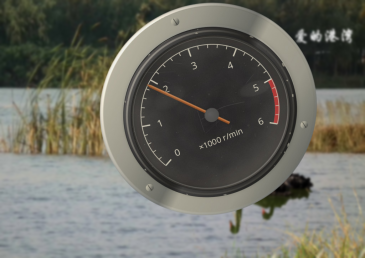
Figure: value=1900 unit=rpm
